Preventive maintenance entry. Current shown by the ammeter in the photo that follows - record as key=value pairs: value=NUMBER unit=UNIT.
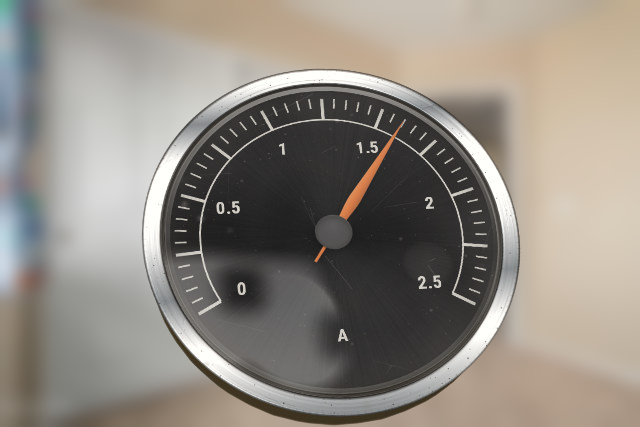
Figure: value=1.6 unit=A
